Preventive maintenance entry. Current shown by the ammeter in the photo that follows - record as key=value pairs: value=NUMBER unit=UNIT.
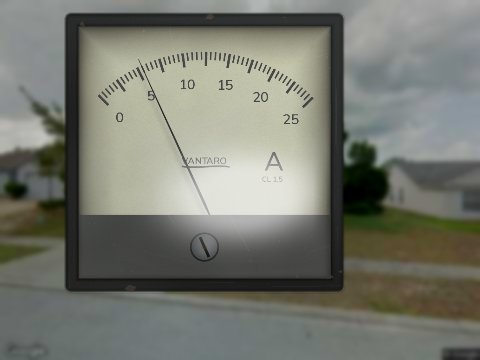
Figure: value=5.5 unit=A
